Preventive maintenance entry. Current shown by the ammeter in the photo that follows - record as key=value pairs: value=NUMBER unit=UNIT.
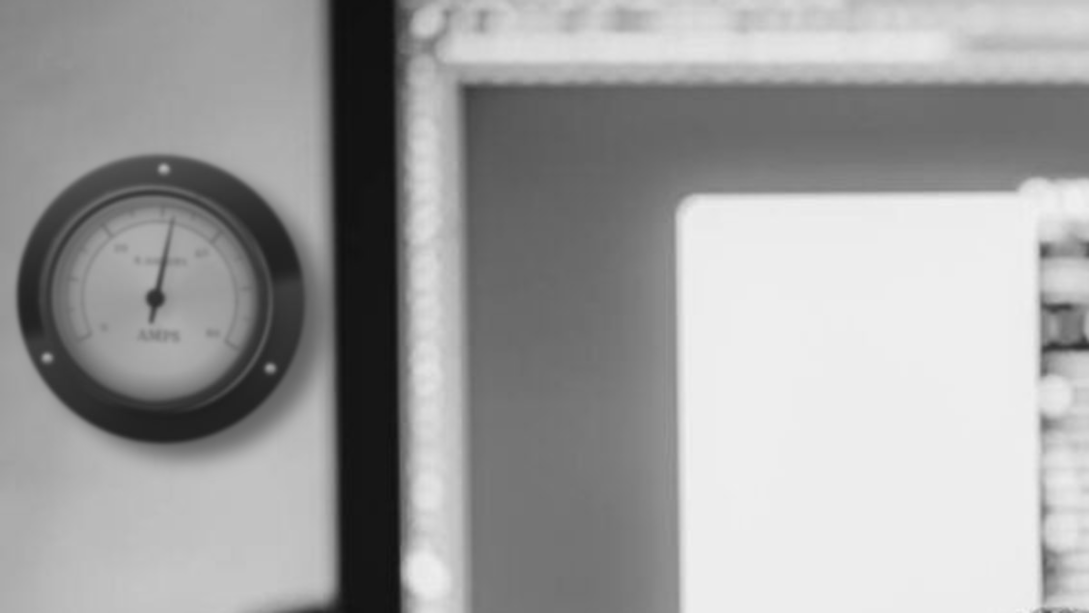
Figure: value=32.5 unit=A
